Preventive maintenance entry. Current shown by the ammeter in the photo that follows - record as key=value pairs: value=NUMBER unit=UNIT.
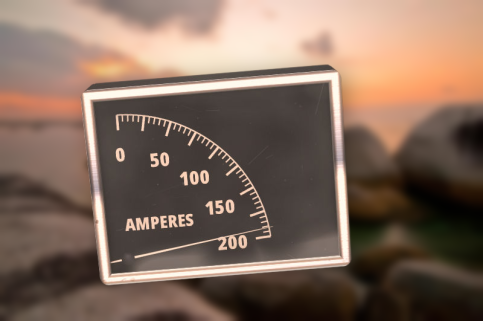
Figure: value=190 unit=A
